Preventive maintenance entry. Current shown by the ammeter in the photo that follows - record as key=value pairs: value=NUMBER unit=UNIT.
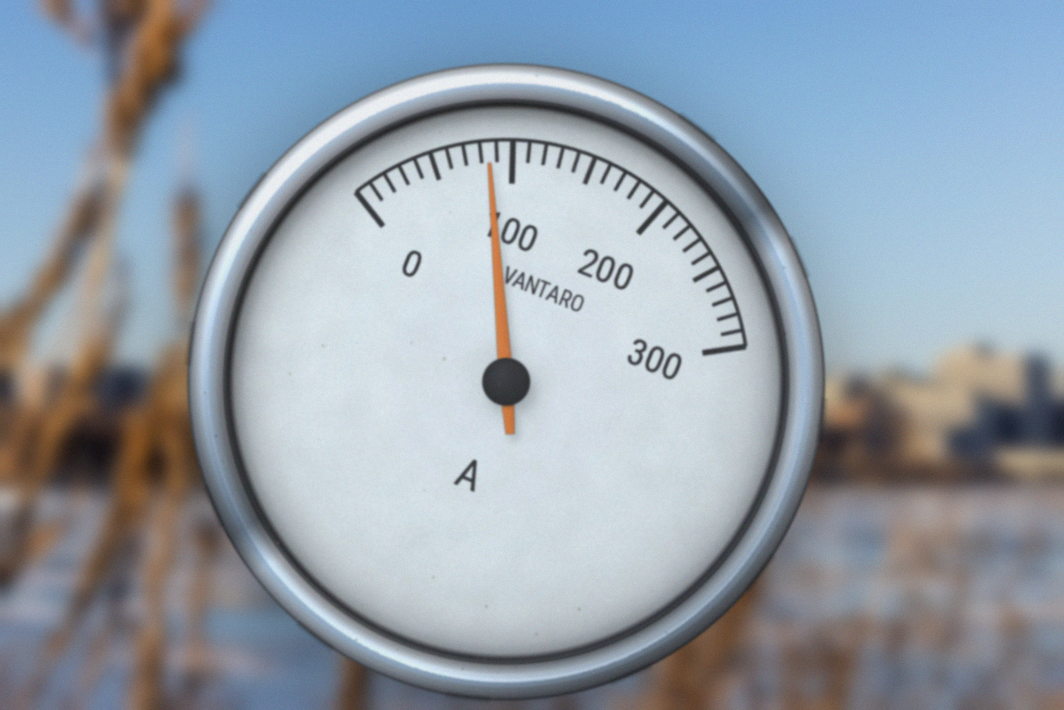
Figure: value=85 unit=A
